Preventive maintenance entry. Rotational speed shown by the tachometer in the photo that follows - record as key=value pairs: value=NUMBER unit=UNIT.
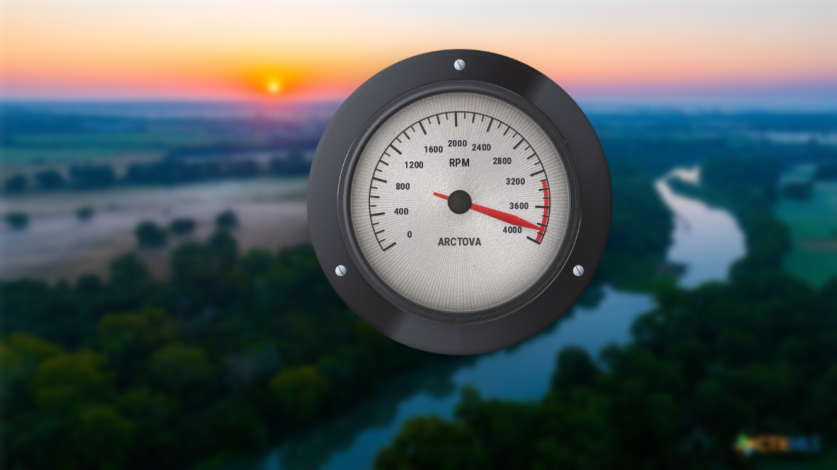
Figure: value=3850 unit=rpm
